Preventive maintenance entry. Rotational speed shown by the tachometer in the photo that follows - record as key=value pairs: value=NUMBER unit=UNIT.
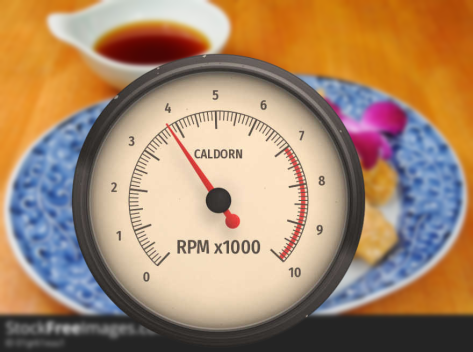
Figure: value=3800 unit=rpm
